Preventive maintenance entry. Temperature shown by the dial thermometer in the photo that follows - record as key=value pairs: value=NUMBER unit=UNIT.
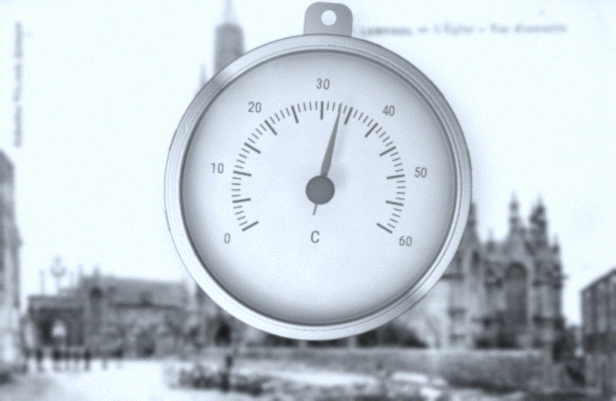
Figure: value=33 unit=°C
